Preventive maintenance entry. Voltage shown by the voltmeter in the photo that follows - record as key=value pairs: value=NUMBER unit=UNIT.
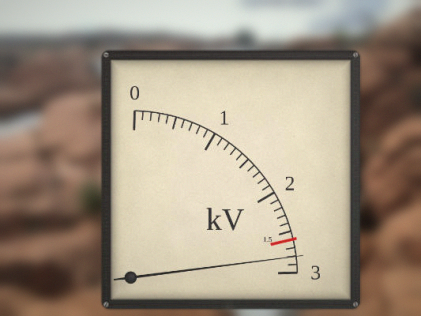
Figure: value=2.8 unit=kV
